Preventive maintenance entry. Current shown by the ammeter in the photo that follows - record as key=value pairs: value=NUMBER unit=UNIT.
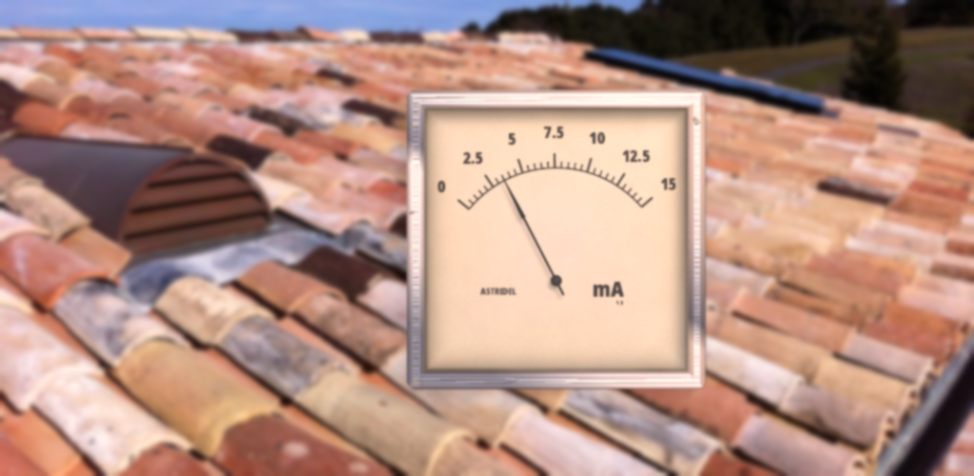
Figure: value=3.5 unit=mA
